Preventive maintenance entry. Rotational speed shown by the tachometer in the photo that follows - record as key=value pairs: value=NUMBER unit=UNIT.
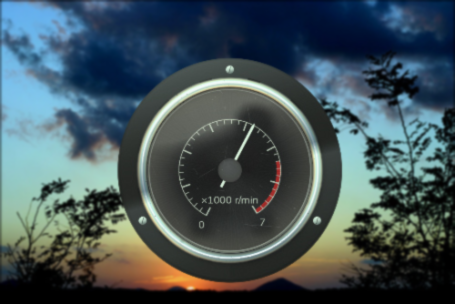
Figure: value=4200 unit=rpm
